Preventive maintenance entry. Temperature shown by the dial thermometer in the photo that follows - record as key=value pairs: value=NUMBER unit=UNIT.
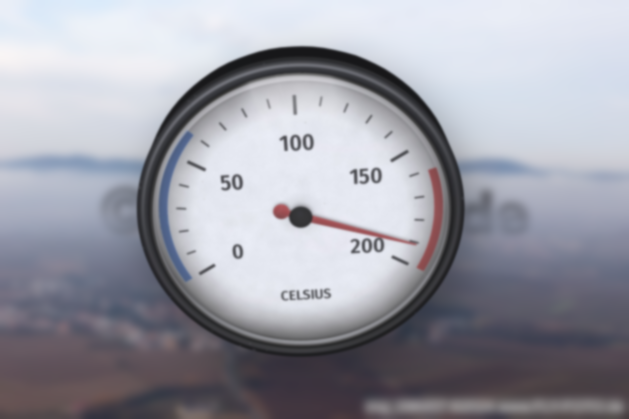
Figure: value=190 unit=°C
